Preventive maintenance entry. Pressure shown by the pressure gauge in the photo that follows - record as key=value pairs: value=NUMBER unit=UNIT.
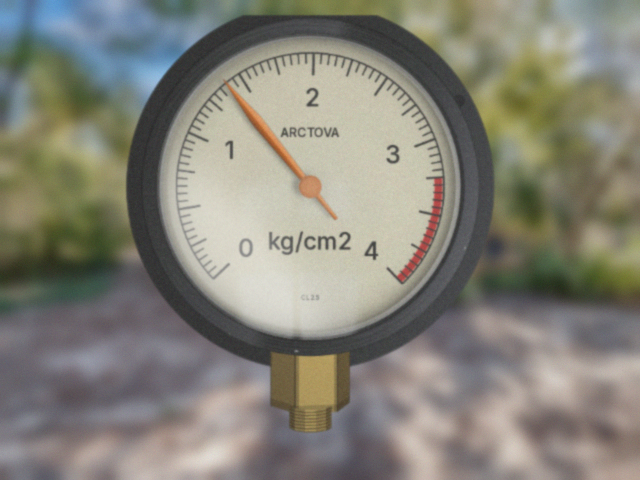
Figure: value=1.4 unit=kg/cm²
